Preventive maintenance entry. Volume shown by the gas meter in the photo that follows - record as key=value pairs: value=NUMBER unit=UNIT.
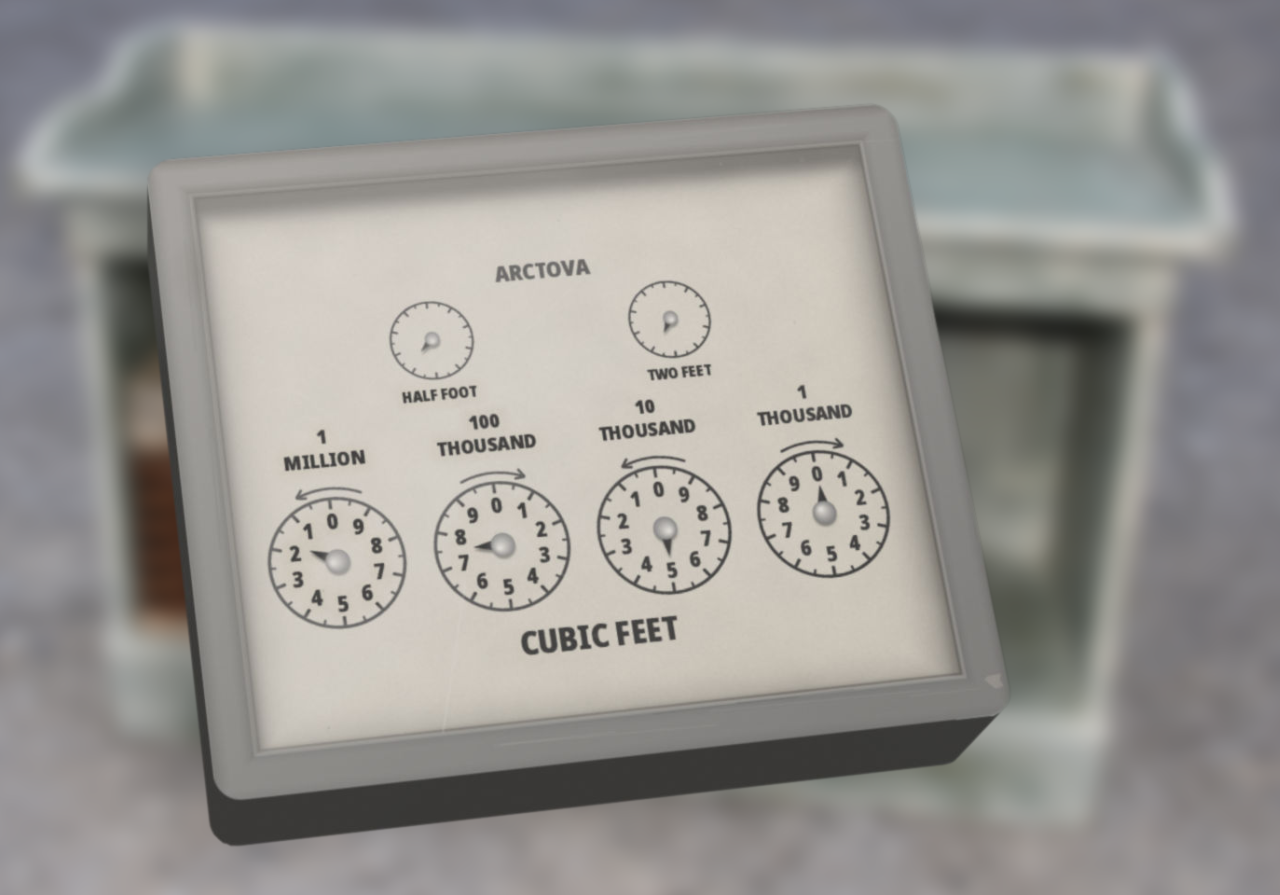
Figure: value=175000 unit=ft³
